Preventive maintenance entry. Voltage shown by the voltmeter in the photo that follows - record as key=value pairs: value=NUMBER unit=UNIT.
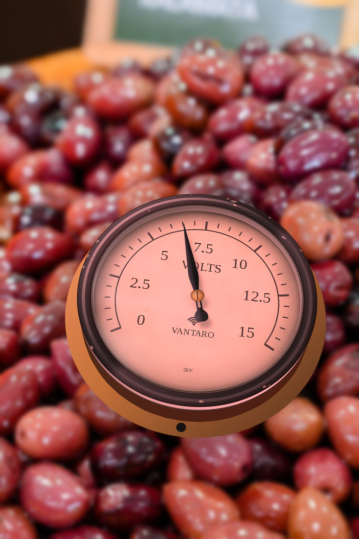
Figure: value=6.5 unit=V
